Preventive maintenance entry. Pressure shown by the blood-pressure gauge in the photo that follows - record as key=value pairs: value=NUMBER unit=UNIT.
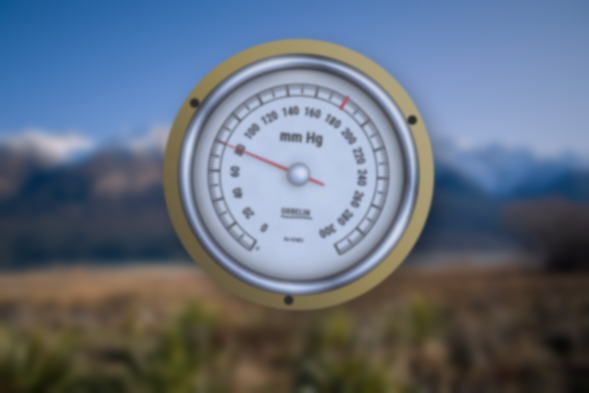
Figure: value=80 unit=mmHg
